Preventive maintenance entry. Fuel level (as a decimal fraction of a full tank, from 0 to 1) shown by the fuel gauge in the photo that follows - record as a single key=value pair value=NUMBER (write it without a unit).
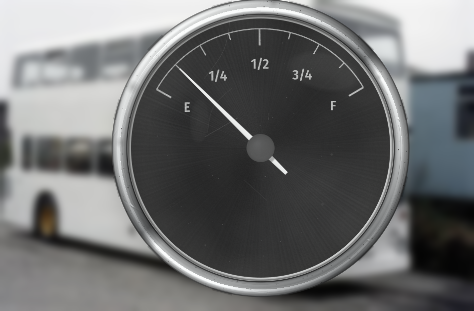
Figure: value=0.125
